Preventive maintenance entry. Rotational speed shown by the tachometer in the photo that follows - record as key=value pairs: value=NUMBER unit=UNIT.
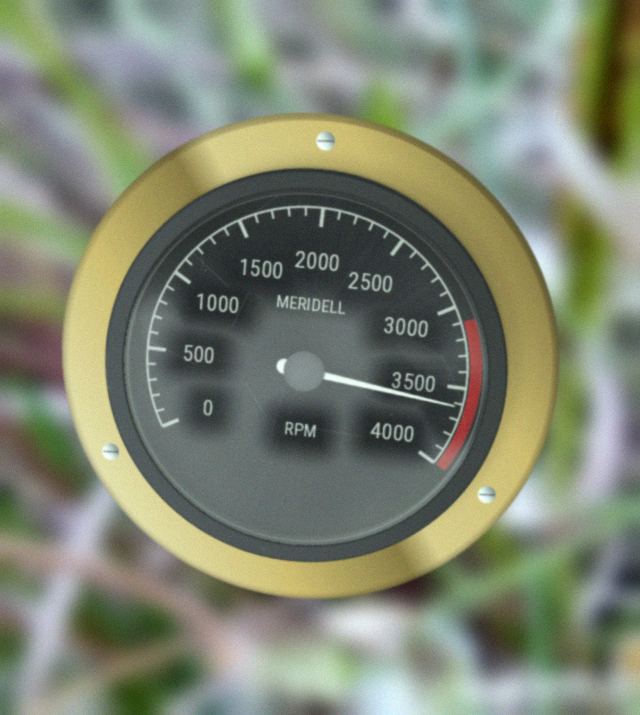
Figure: value=3600 unit=rpm
